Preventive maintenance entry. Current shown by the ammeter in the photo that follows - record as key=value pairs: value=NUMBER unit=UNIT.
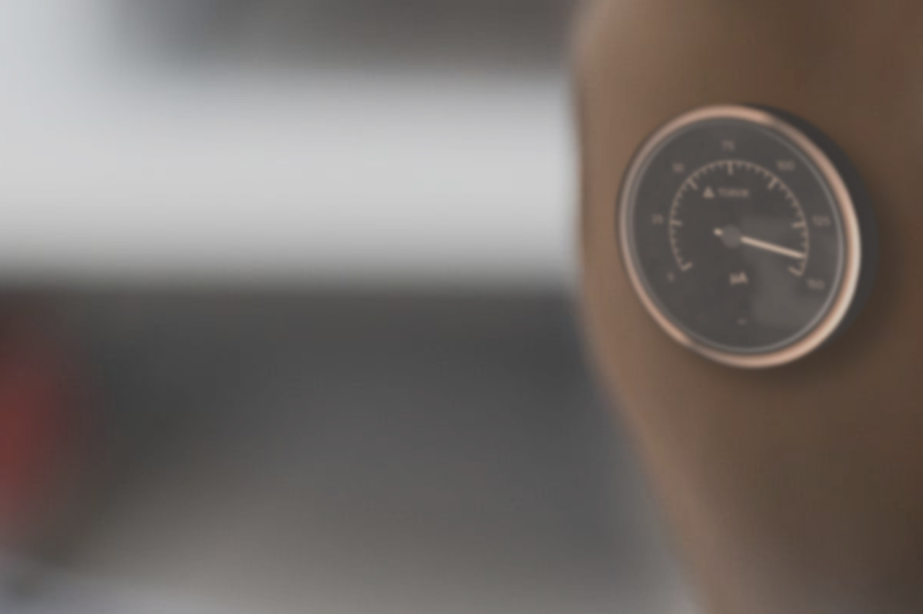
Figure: value=140 unit=µA
